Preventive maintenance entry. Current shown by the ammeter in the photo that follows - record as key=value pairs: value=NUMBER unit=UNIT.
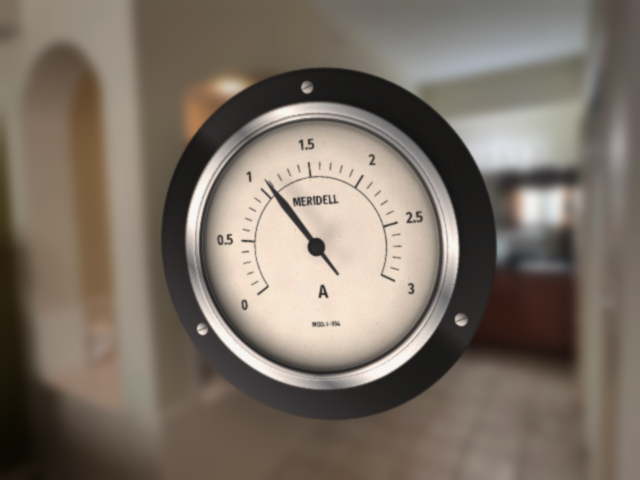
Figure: value=1.1 unit=A
